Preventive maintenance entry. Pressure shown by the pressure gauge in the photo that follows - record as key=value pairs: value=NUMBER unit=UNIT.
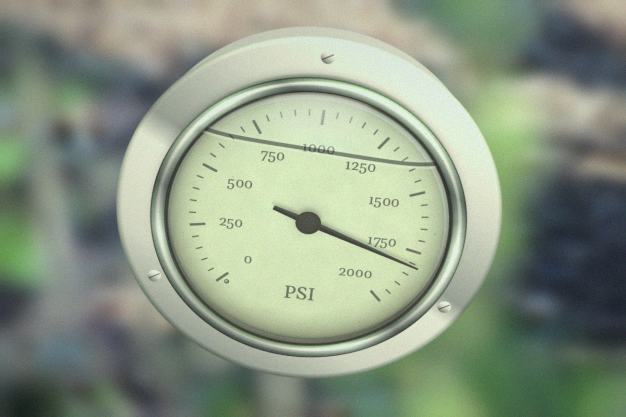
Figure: value=1800 unit=psi
